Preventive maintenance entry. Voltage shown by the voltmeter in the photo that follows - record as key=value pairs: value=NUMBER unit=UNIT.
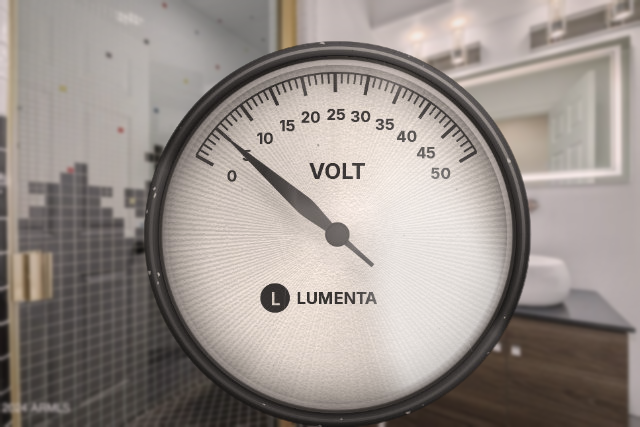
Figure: value=5 unit=V
